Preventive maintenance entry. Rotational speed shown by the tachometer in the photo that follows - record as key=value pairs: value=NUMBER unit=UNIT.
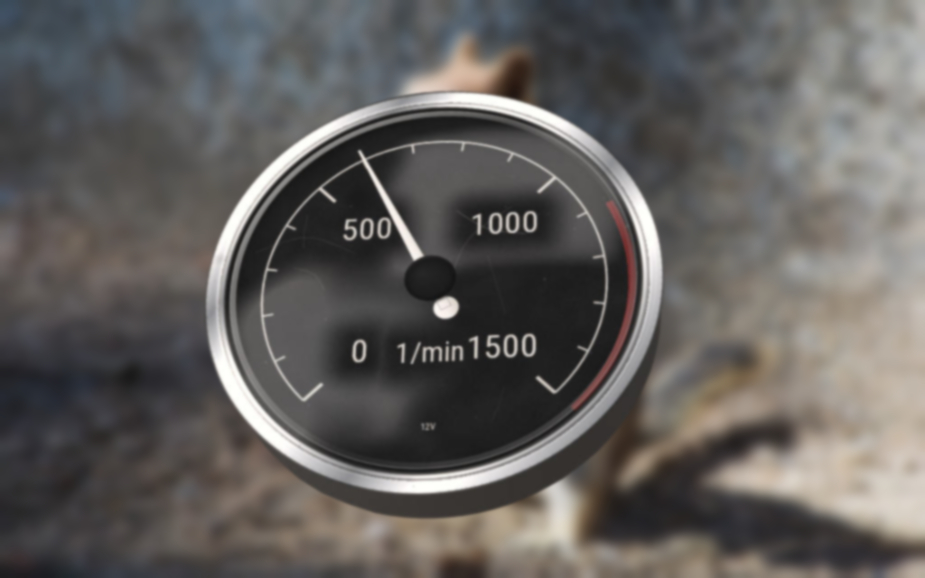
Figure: value=600 unit=rpm
